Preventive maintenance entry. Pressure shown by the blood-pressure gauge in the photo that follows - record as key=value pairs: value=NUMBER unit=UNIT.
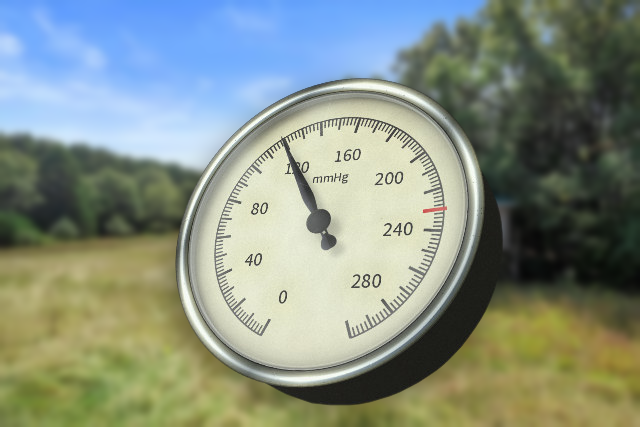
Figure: value=120 unit=mmHg
